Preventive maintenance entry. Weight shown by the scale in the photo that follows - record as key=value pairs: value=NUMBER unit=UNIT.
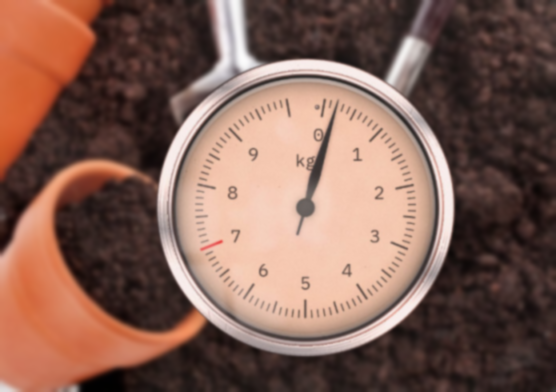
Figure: value=0.2 unit=kg
